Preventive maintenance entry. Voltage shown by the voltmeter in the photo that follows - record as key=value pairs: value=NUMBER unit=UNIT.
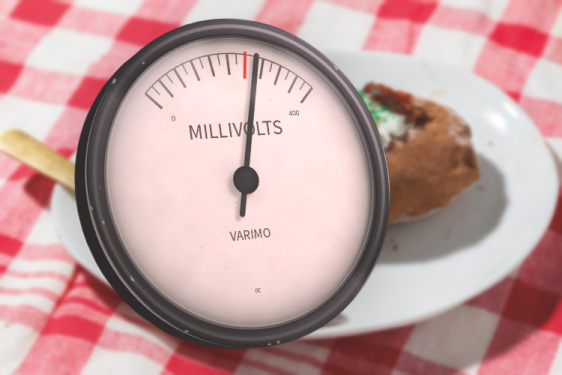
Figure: value=260 unit=mV
